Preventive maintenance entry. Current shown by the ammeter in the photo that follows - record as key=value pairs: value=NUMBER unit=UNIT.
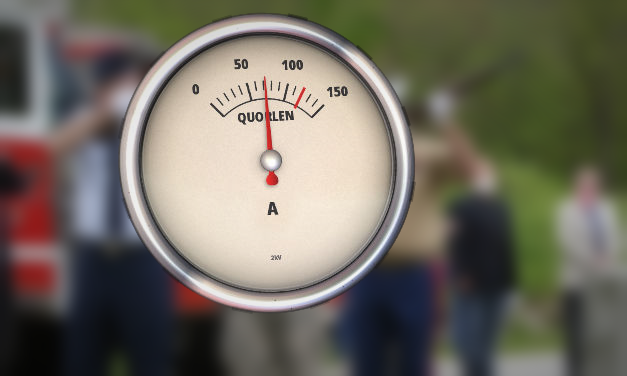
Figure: value=70 unit=A
